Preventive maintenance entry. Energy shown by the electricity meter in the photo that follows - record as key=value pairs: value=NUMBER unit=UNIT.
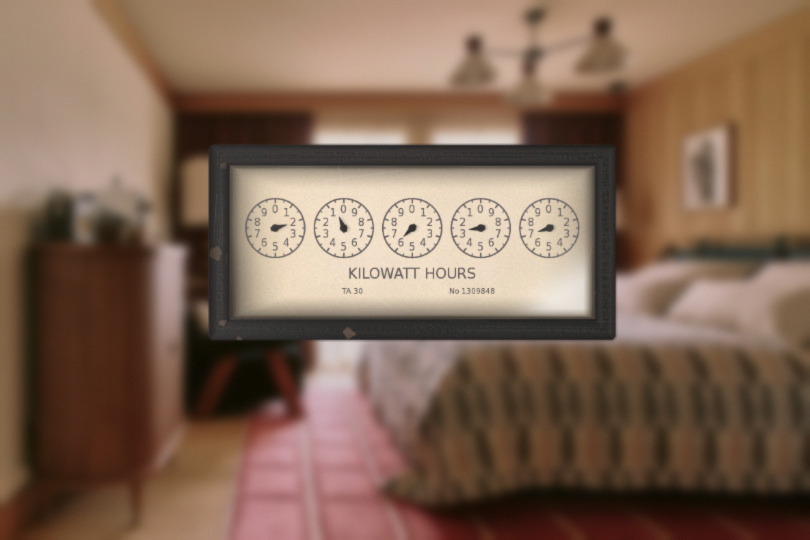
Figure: value=20627 unit=kWh
